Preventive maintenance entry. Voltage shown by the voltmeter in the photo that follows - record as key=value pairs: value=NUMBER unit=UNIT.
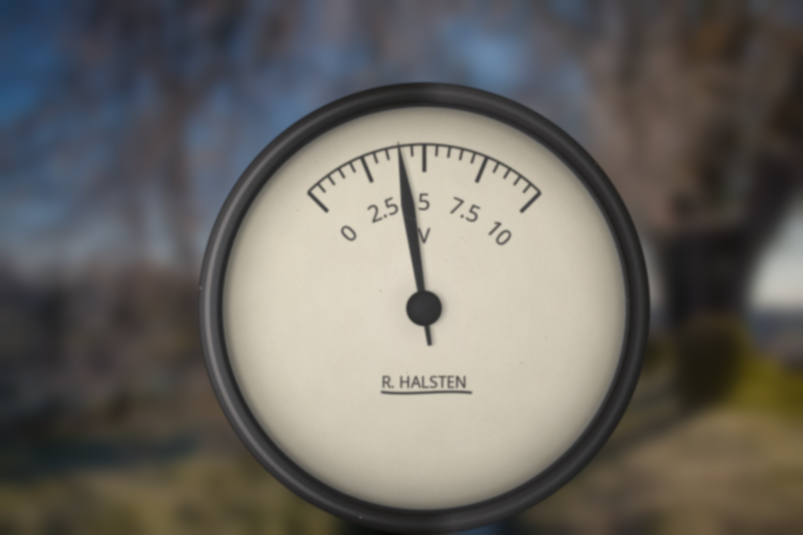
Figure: value=4 unit=V
